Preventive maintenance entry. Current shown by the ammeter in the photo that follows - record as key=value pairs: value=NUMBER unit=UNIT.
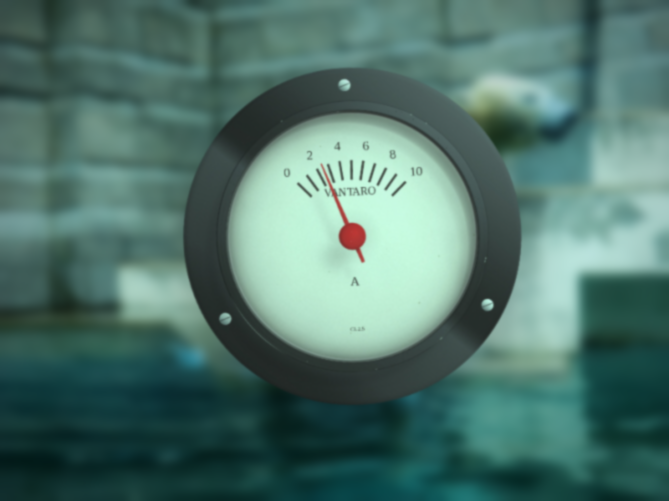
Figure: value=2.5 unit=A
